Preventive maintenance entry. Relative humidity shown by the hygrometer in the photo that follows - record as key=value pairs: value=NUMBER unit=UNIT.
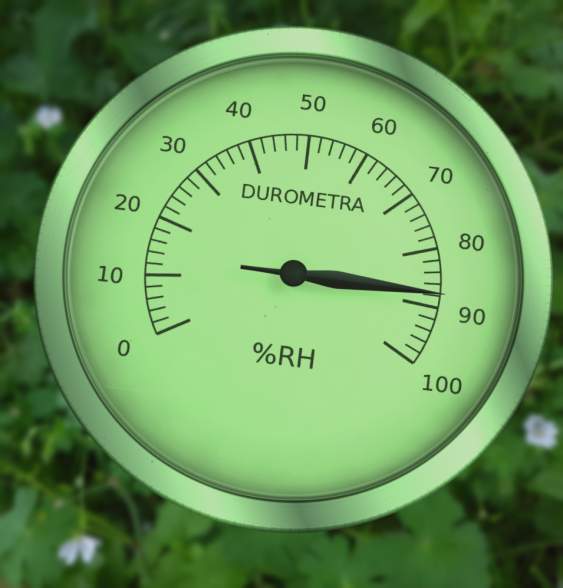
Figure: value=88 unit=%
